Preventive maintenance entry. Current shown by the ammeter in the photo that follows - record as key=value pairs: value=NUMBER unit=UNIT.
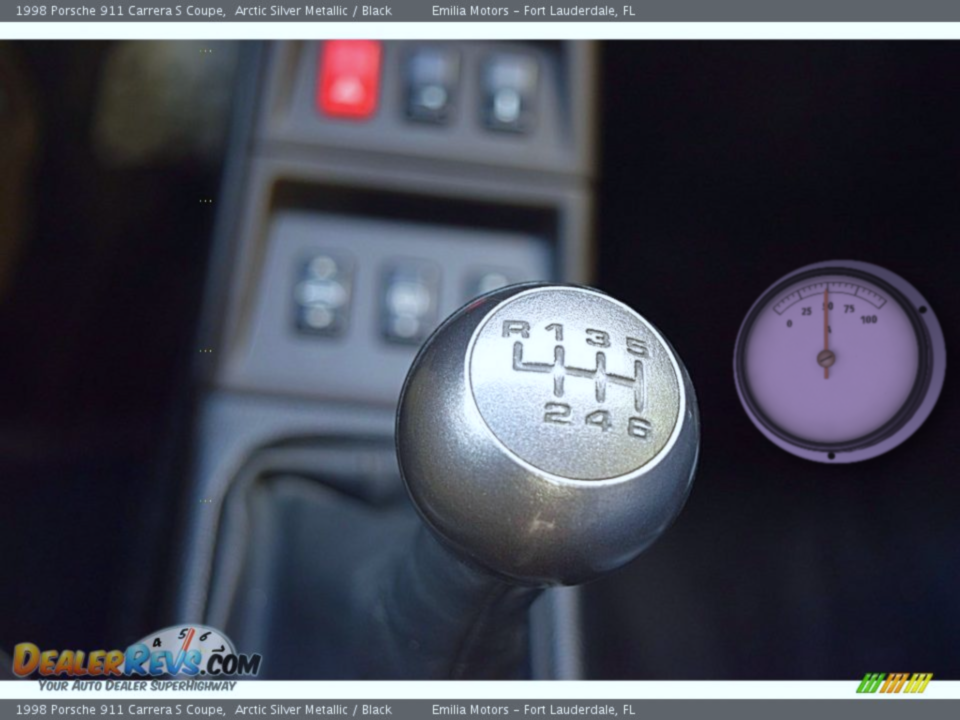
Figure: value=50 unit=A
